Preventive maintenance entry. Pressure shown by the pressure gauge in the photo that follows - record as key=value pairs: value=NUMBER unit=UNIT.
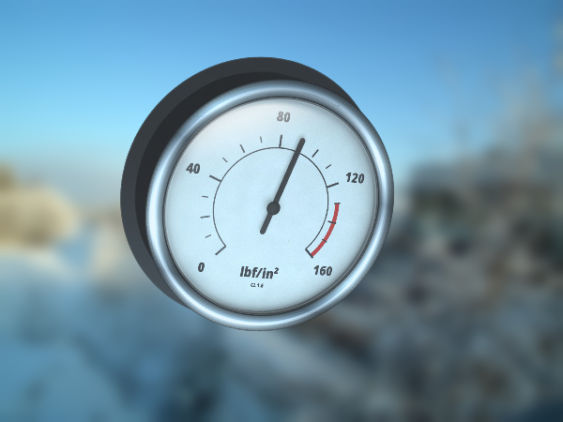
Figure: value=90 unit=psi
